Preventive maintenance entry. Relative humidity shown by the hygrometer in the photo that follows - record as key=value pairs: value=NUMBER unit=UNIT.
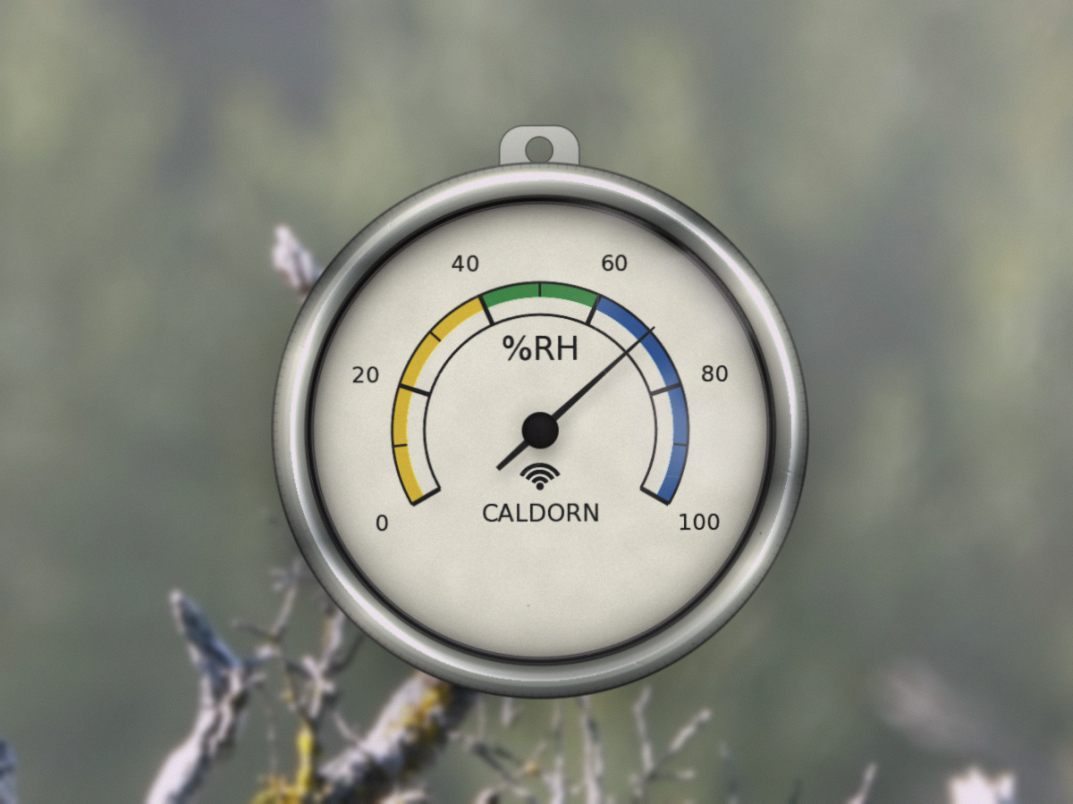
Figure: value=70 unit=%
